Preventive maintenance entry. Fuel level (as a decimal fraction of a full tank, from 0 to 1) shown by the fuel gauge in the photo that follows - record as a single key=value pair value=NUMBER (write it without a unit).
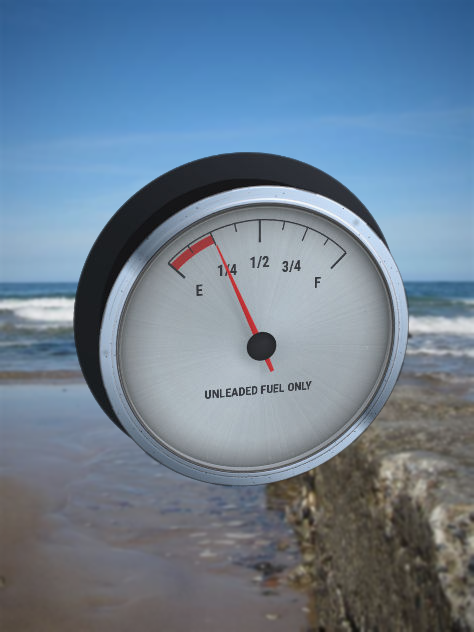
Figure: value=0.25
